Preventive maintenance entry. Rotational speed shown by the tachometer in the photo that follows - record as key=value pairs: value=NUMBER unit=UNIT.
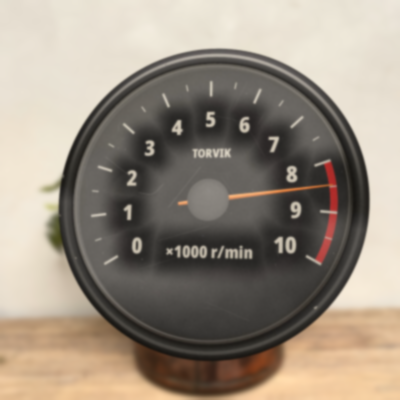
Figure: value=8500 unit=rpm
